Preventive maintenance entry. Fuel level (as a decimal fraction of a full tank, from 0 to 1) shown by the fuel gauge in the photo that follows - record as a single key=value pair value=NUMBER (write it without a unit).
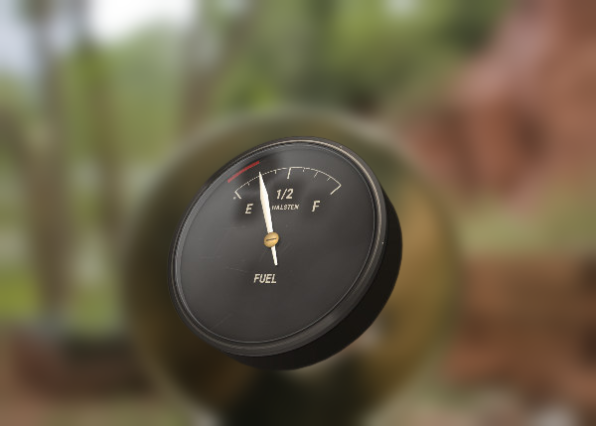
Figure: value=0.25
